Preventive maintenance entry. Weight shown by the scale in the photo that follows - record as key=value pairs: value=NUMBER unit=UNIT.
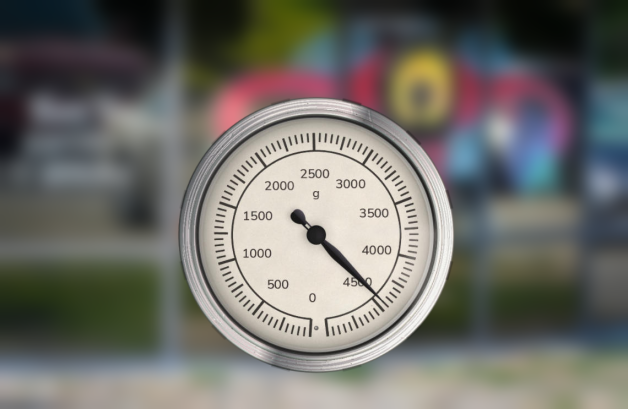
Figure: value=4450 unit=g
